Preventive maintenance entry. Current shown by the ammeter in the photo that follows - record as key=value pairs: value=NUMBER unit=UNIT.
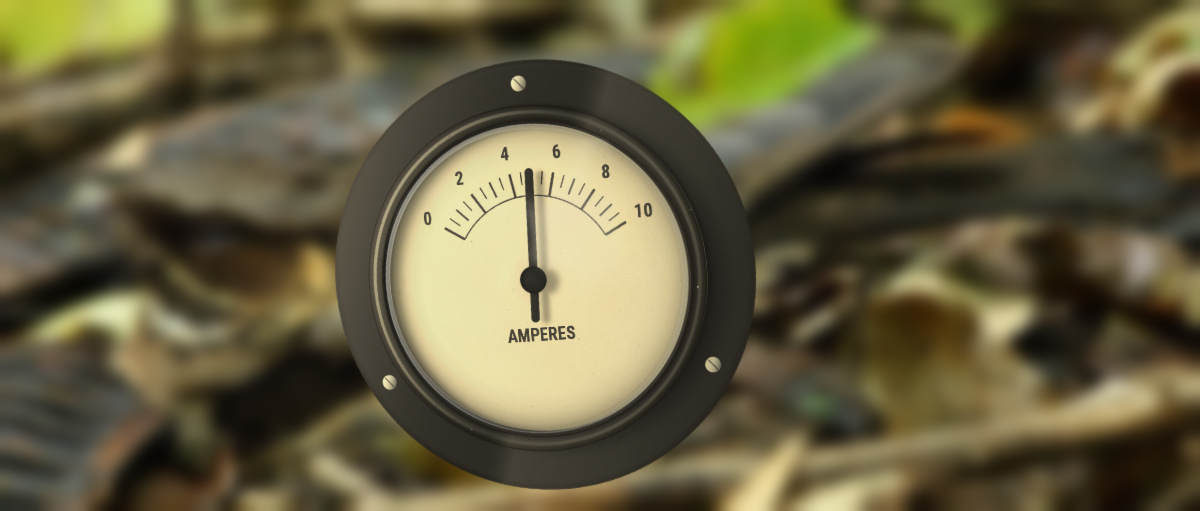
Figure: value=5 unit=A
